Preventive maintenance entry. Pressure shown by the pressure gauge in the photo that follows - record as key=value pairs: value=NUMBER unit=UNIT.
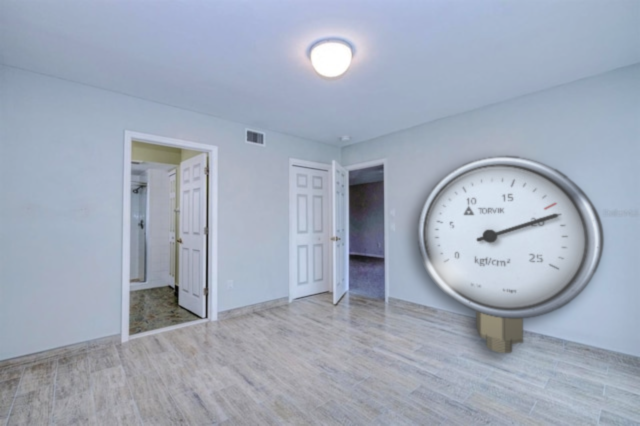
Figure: value=20 unit=kg/cm²
